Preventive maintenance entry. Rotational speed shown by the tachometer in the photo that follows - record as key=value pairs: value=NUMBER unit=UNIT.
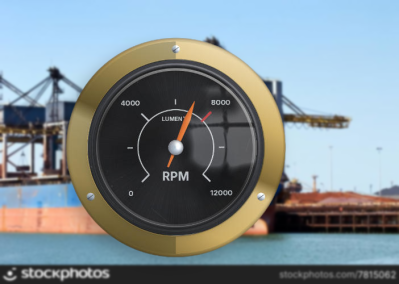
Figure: value=7000 unit=rpm
